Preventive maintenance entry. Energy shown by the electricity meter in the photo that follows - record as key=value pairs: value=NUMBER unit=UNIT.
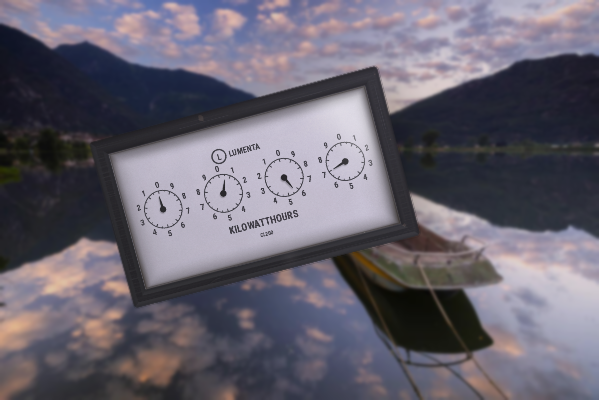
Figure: value=57 unit=kWh
